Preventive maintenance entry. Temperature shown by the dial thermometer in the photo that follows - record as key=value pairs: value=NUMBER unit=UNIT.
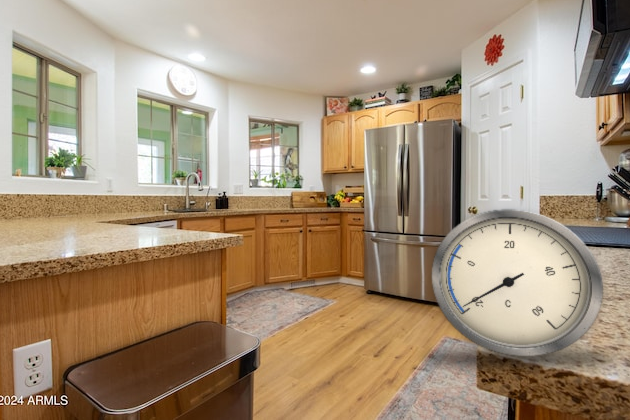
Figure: value=-18 unit=°C
